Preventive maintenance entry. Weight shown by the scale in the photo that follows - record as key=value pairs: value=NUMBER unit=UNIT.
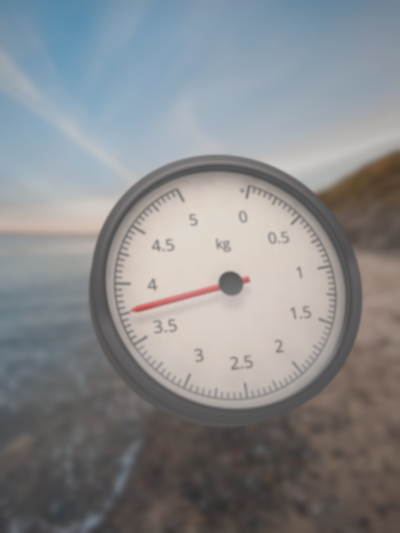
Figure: value=3.75 unit=kg
